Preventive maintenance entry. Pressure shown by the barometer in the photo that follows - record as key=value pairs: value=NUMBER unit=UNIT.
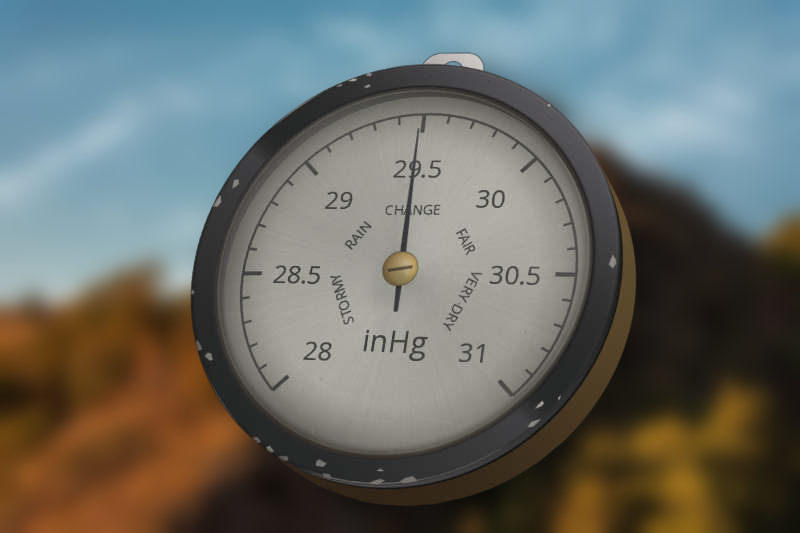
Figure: value=29.5 unit=inHg
